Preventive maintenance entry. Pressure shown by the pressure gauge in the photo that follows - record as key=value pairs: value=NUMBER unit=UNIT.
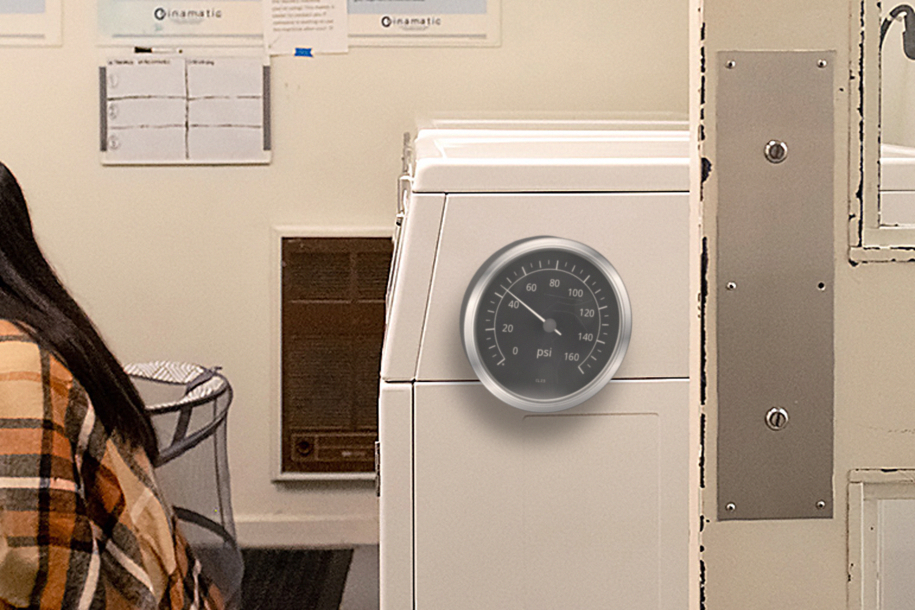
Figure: value=45 unit=psi
